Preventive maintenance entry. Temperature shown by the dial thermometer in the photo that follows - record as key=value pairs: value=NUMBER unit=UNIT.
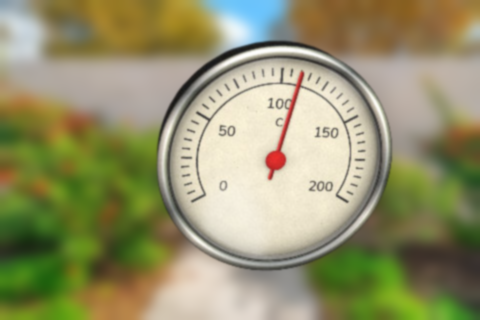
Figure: value=110 unit=°C
